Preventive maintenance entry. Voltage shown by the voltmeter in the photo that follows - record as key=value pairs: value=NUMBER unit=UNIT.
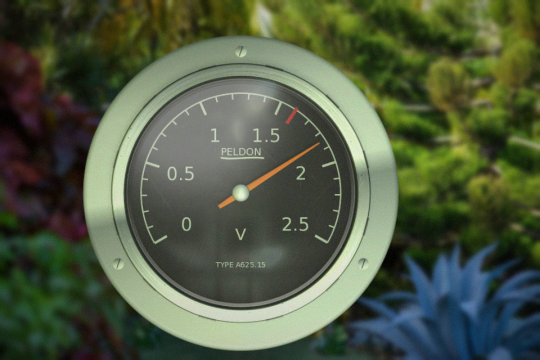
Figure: value=1.85 unit=V
